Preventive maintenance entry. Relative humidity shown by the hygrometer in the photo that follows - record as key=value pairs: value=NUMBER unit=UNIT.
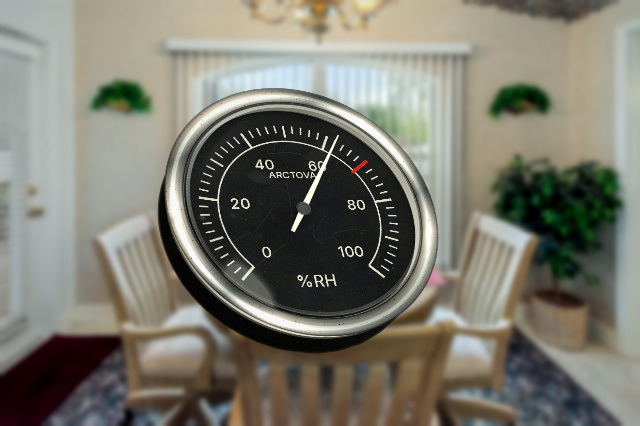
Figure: value=62 unit=%
